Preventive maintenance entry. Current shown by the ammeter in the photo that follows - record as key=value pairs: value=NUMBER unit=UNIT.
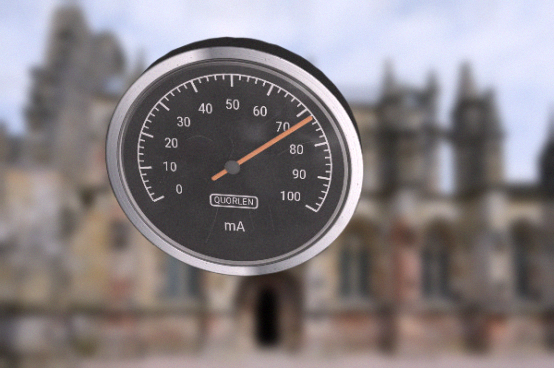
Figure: value=72 unit=mA
